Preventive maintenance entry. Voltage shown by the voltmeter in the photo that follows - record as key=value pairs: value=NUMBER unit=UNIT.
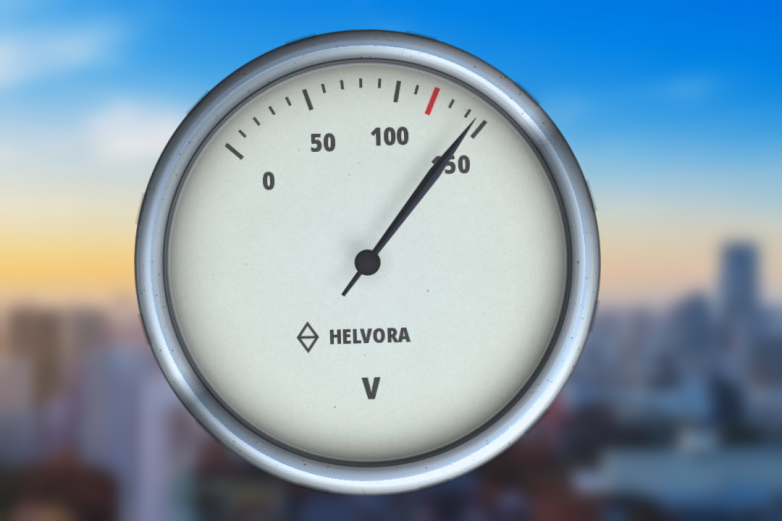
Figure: value=145 unit=V
